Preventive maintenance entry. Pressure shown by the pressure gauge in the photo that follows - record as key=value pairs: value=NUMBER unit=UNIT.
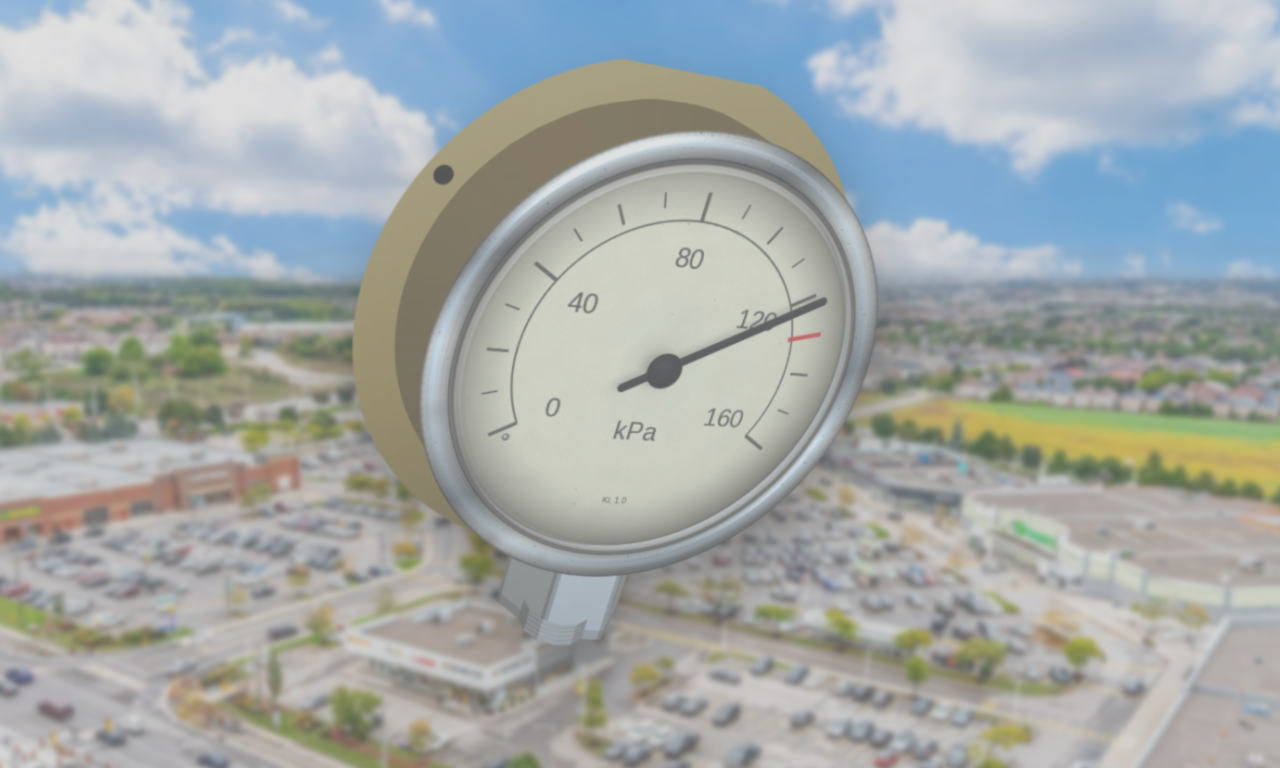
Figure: value=120 unit=kPa
